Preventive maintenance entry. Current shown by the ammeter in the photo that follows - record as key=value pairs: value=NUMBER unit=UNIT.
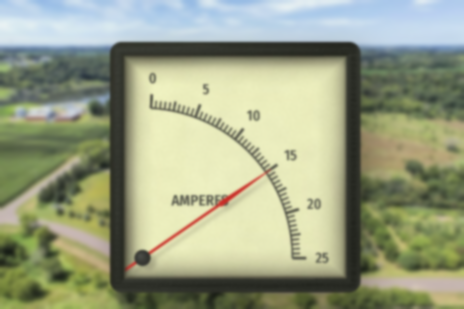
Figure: value=15 unit=A
